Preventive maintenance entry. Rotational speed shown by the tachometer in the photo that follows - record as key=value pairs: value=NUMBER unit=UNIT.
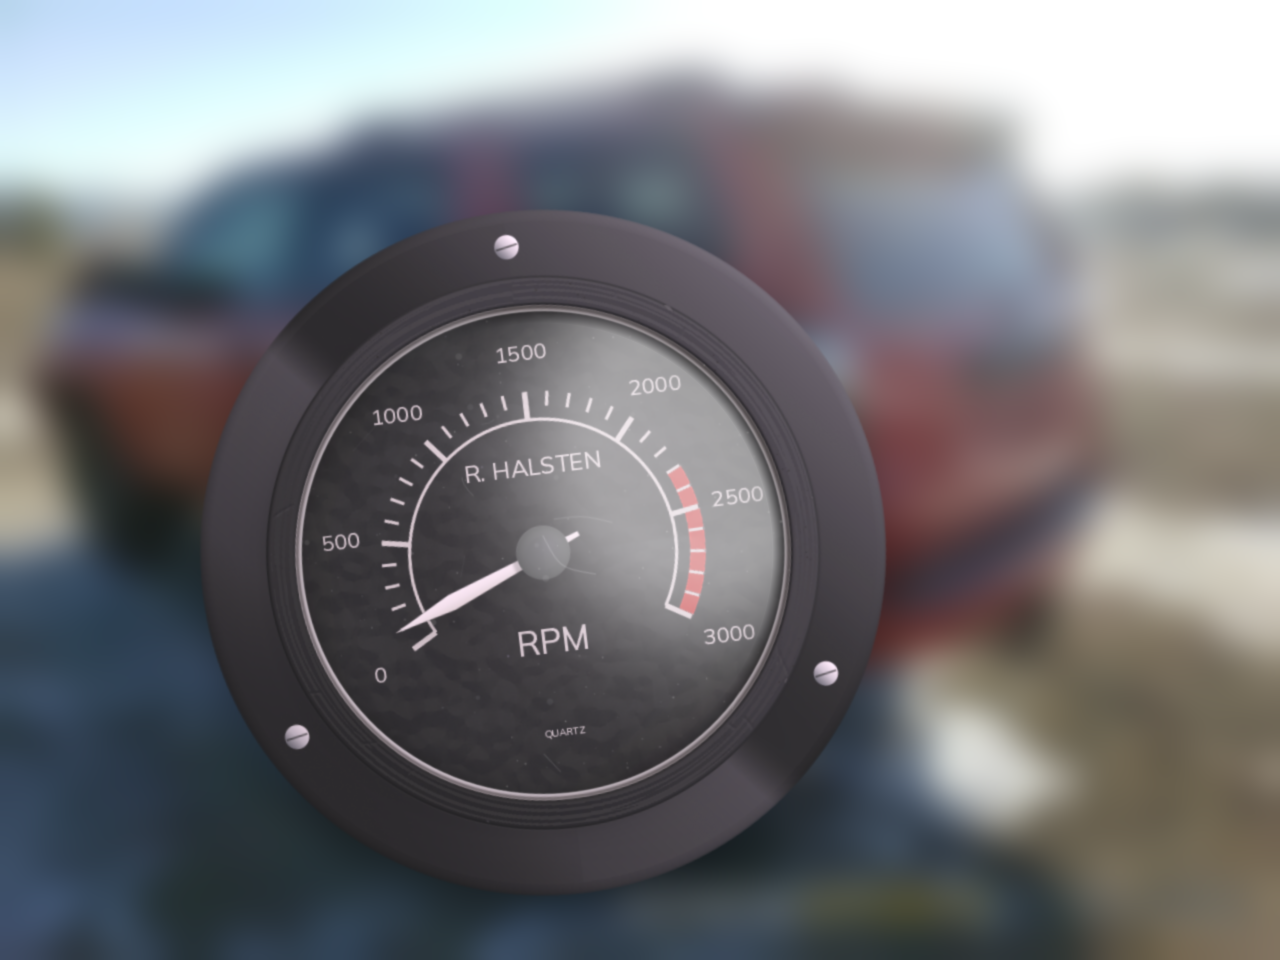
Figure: value=100 unit=rpm
